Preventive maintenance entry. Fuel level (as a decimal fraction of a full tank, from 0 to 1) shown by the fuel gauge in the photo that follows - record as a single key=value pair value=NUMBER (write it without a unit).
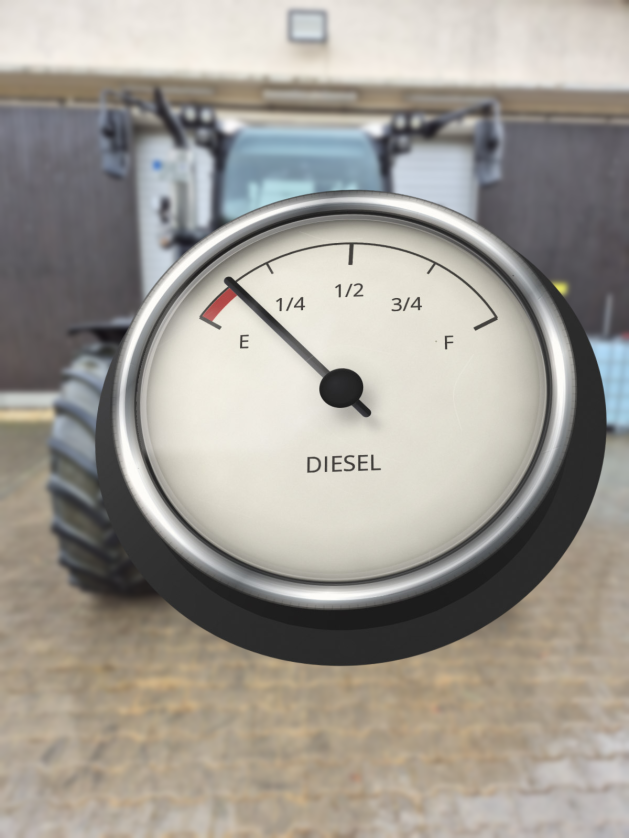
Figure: value=0.125
